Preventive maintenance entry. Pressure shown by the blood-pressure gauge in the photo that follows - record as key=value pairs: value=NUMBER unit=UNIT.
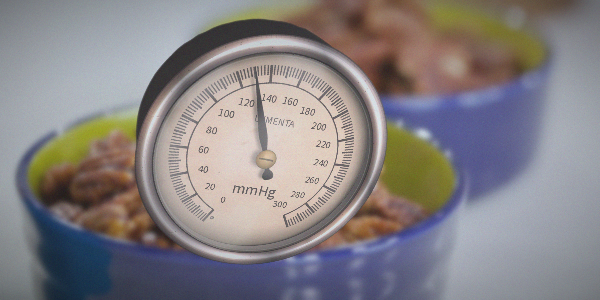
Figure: value=130 unit=mmHg
